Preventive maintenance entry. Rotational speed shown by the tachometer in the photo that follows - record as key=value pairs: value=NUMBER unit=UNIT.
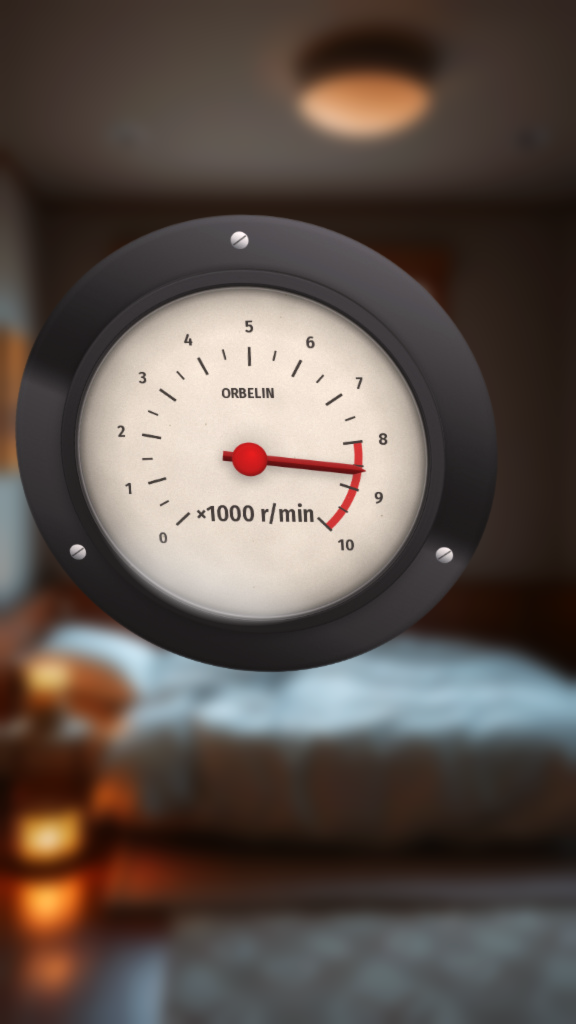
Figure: value=8500 unit=rpm
